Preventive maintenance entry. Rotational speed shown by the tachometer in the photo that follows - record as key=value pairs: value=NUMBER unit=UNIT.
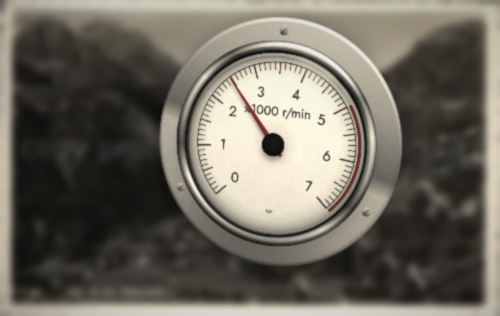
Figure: value=2500 unit=rpm
